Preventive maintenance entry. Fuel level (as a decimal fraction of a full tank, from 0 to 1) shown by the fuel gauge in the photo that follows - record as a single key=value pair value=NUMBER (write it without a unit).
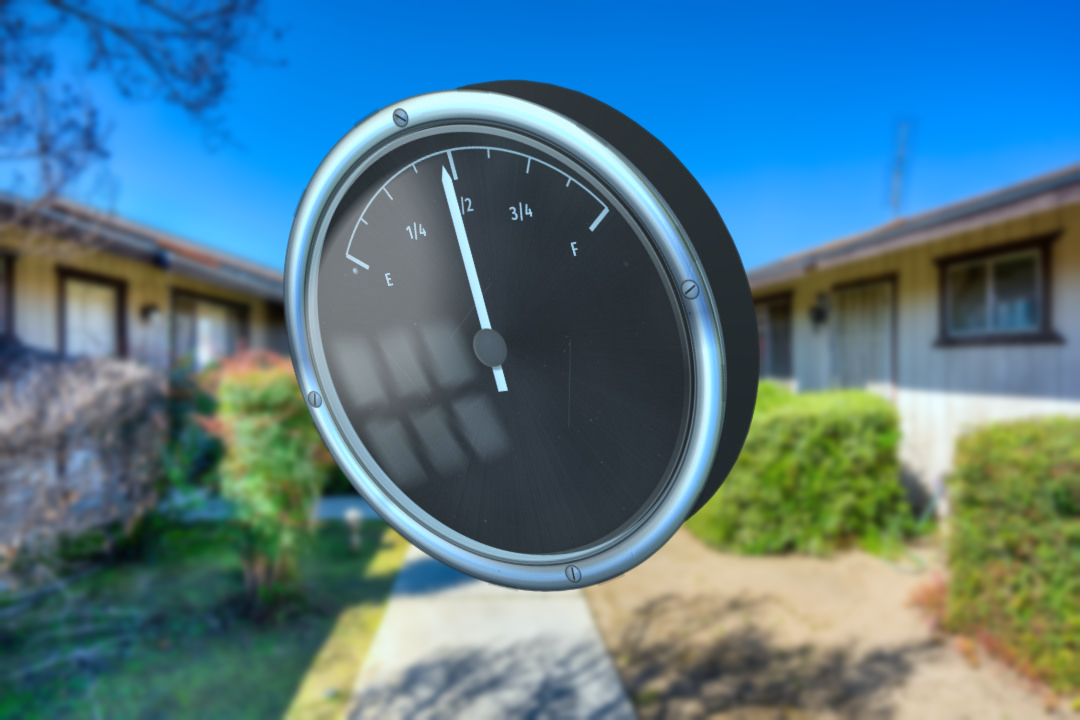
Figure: value=0.5
